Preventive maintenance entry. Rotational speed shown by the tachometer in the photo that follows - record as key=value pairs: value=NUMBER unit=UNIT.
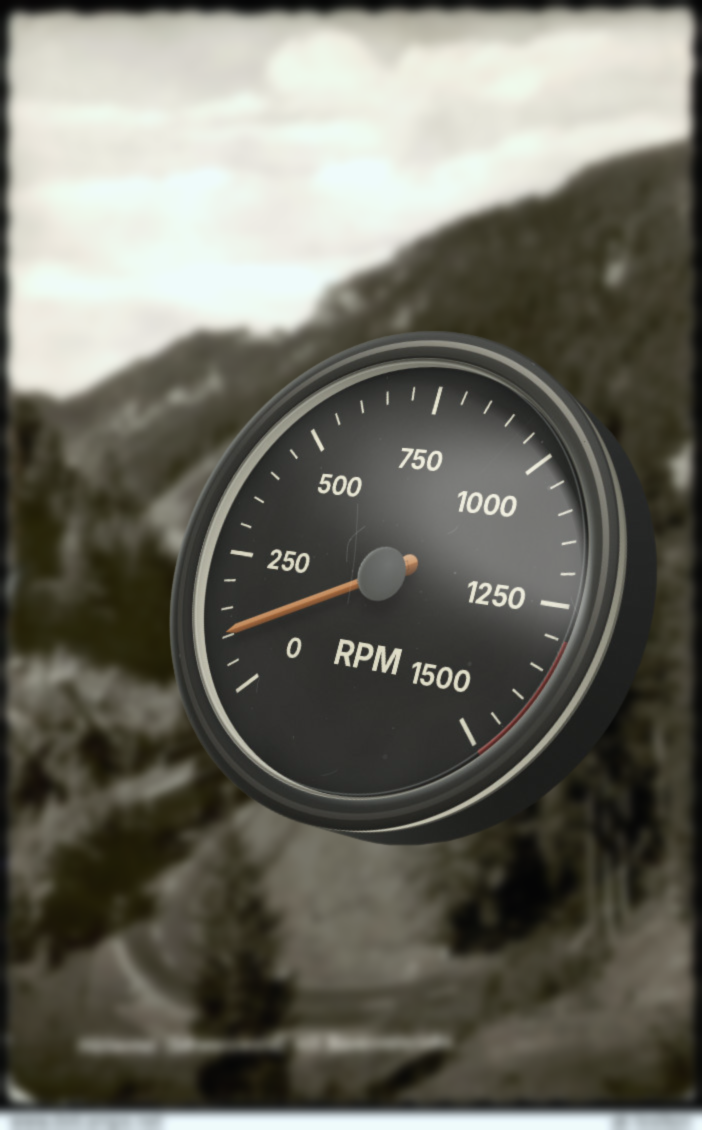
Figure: value=100 unit=rpm
